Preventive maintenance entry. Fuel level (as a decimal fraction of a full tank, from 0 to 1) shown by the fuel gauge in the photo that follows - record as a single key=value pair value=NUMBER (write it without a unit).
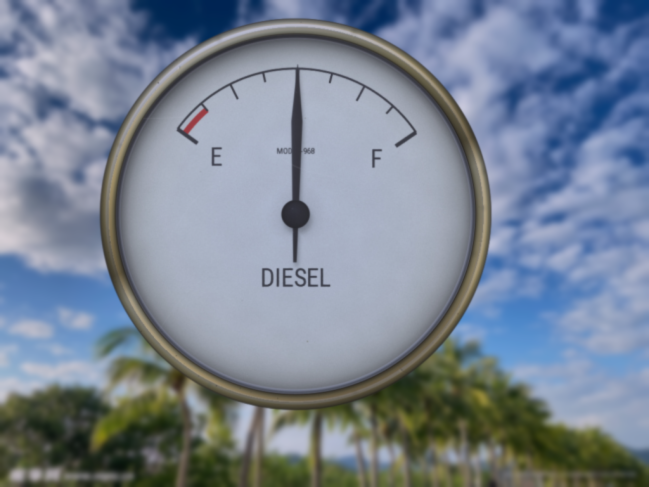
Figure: value=0.5
